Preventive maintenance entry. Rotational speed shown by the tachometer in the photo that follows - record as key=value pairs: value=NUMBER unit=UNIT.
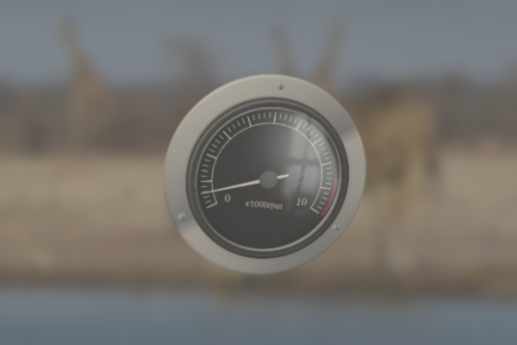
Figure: value=600 unit=rpm
